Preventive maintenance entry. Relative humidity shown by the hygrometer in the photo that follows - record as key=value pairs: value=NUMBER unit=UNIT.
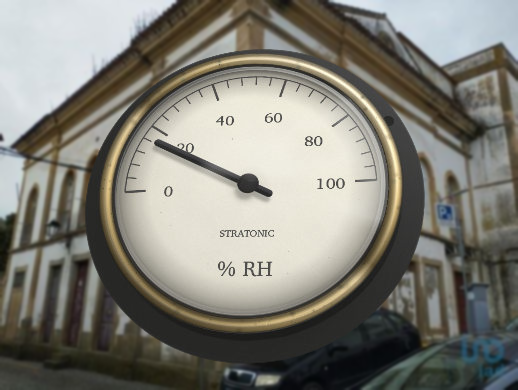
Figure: value=16 unit=%
